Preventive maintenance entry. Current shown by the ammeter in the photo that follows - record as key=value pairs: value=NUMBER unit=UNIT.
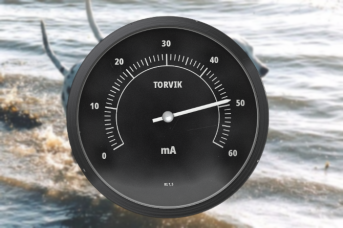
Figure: value=49 unit=mA
